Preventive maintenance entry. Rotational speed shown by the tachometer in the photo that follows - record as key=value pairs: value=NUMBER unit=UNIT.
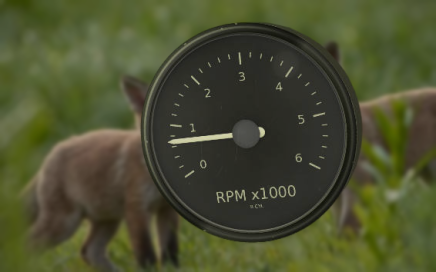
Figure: value=700 unit=rpm
